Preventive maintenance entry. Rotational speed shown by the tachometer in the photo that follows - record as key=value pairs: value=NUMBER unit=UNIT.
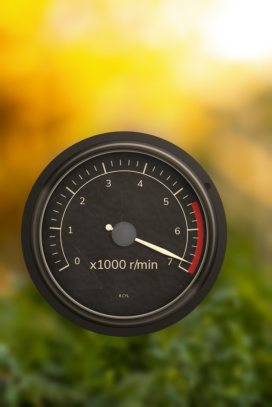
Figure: value=6800 unit=rpm
